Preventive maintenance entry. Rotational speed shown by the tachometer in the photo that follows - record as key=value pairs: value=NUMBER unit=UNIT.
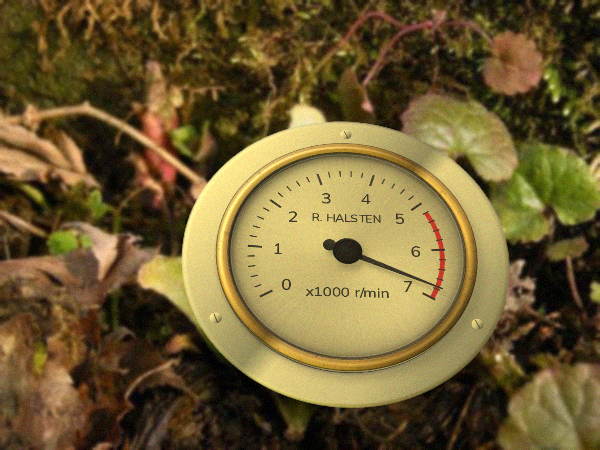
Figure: value=6800 unit=rpm
